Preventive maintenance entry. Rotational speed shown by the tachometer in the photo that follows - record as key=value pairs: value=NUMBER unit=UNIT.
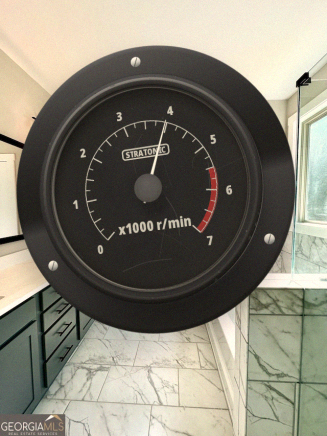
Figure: value=4000 unit=rpm
